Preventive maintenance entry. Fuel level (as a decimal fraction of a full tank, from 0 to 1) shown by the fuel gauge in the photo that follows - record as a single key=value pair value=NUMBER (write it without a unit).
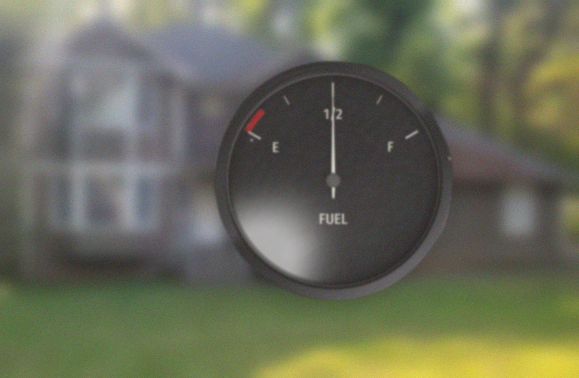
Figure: value=0.5
